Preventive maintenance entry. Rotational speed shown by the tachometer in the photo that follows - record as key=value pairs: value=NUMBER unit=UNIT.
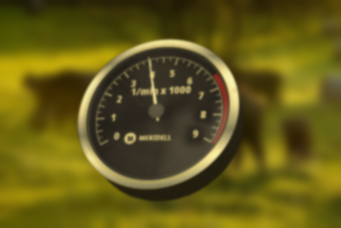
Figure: value=4000 unit=rpm
